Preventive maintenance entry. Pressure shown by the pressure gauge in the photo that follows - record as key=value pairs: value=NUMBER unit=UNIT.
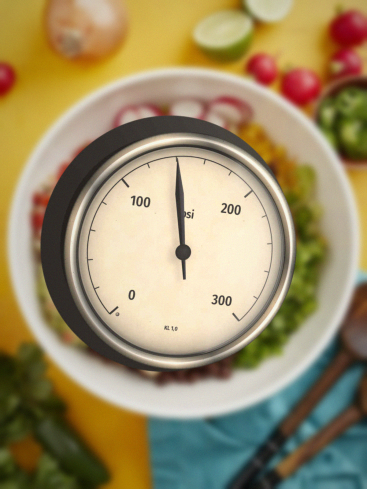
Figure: value=140 unit=psi
